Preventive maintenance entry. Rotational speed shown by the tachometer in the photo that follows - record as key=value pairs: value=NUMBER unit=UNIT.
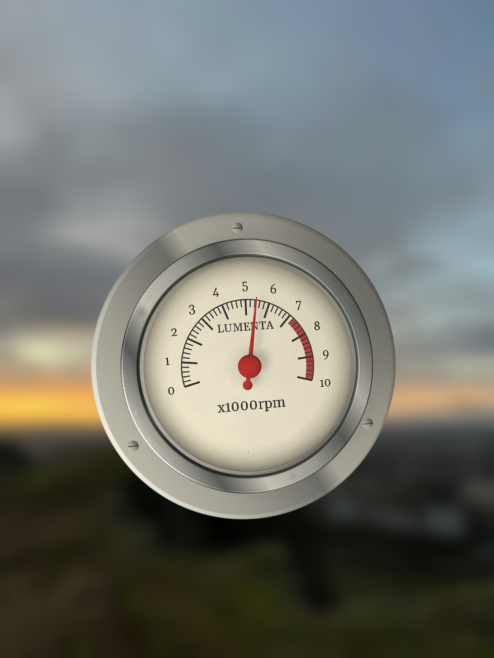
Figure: value=5400 unit=rpm
